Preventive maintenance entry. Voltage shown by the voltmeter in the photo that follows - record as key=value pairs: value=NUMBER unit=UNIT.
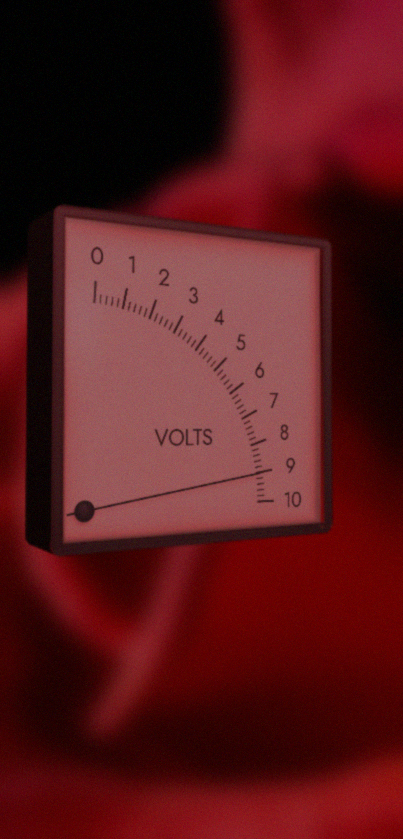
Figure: value=9 unit=V
